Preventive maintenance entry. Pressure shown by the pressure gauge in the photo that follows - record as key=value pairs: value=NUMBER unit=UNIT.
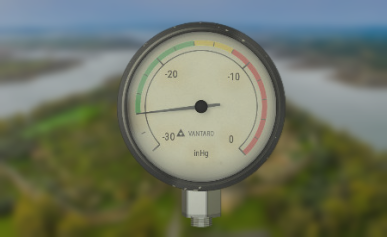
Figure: value=-26 unit=inHg
